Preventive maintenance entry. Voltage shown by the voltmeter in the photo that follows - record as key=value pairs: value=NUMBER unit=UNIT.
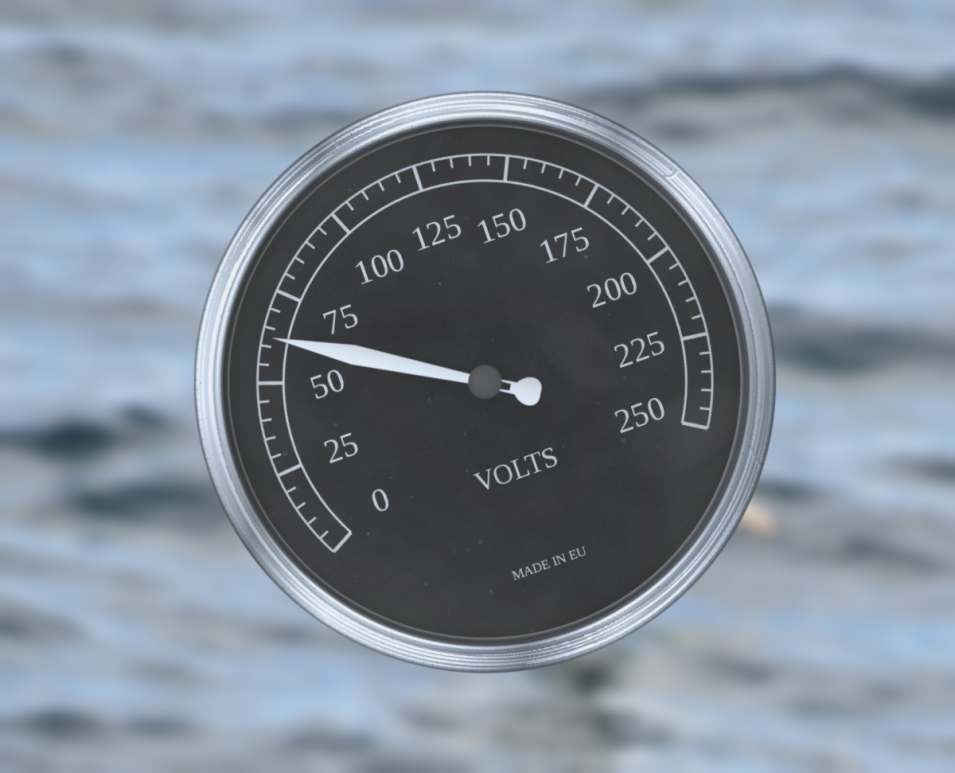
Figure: value=62.5 unit=V
